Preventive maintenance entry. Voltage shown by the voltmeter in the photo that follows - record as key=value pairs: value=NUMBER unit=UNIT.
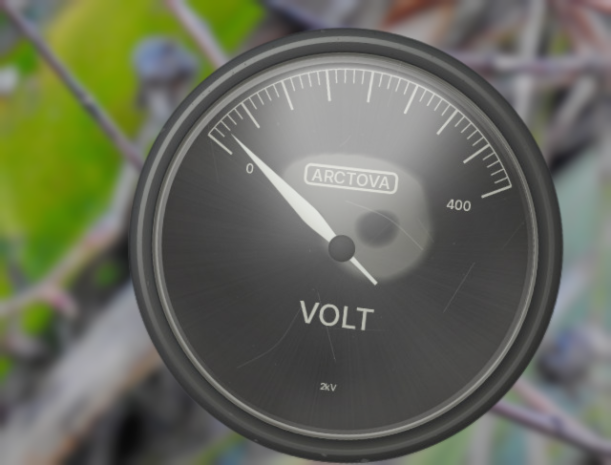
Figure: value=20 unit=V
